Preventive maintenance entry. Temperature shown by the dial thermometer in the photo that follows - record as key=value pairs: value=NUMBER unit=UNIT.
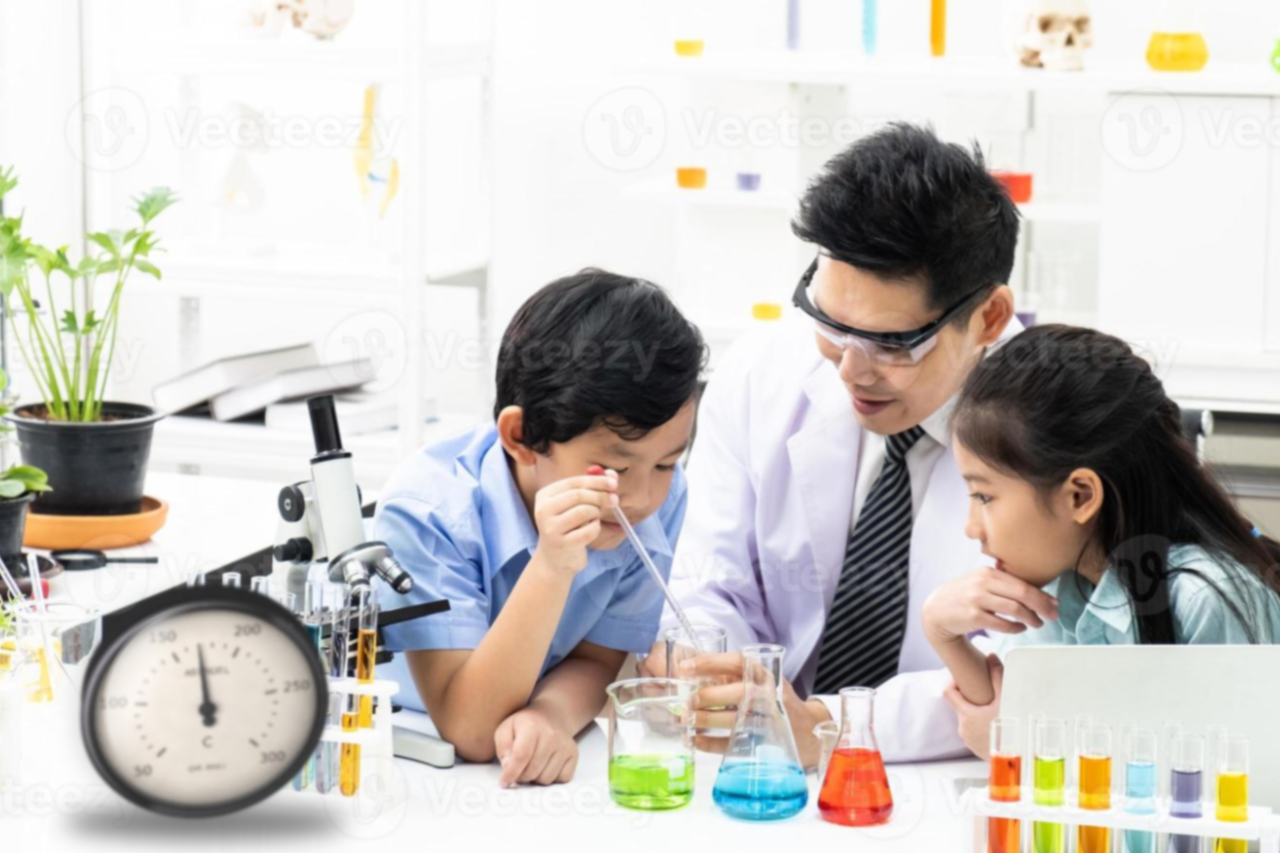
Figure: value=170 unit=°C
